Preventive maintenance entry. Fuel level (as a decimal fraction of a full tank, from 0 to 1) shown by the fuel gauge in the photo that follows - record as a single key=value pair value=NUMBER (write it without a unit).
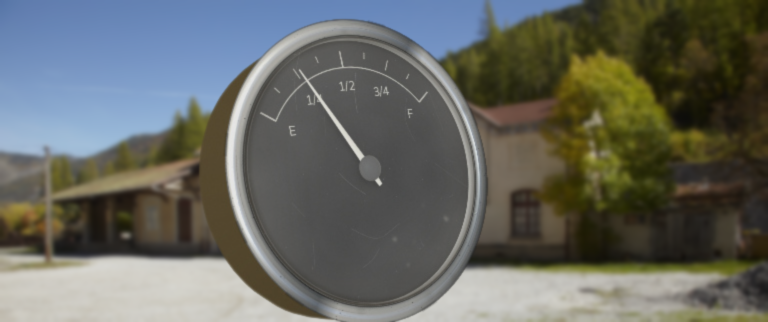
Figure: value=0.25
